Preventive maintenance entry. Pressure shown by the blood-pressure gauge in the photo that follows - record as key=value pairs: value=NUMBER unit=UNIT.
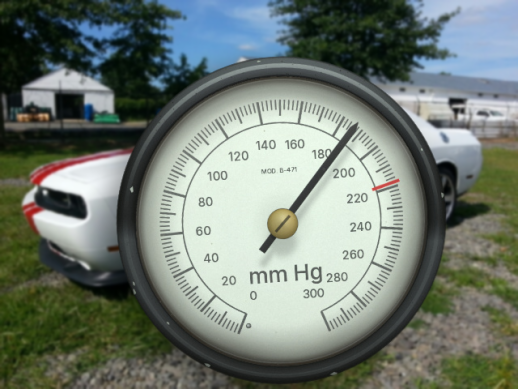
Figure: value=186 unit=mmHg
